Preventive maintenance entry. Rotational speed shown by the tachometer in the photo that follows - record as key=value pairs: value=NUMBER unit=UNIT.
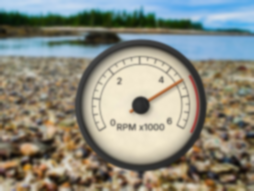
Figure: value=4500 unit=rpm
